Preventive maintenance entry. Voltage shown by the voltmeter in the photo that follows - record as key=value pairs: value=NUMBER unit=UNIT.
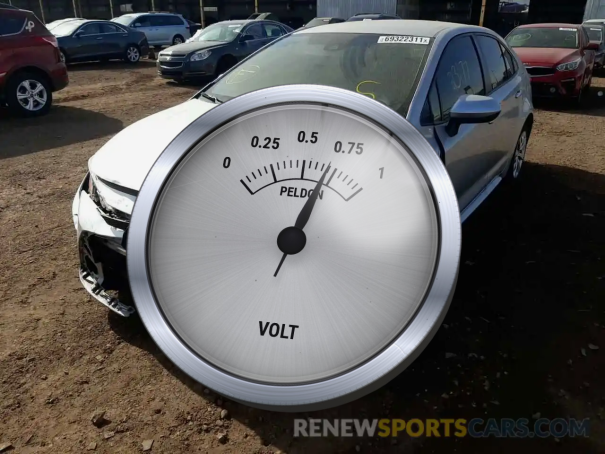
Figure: value=0.7 unit=V
